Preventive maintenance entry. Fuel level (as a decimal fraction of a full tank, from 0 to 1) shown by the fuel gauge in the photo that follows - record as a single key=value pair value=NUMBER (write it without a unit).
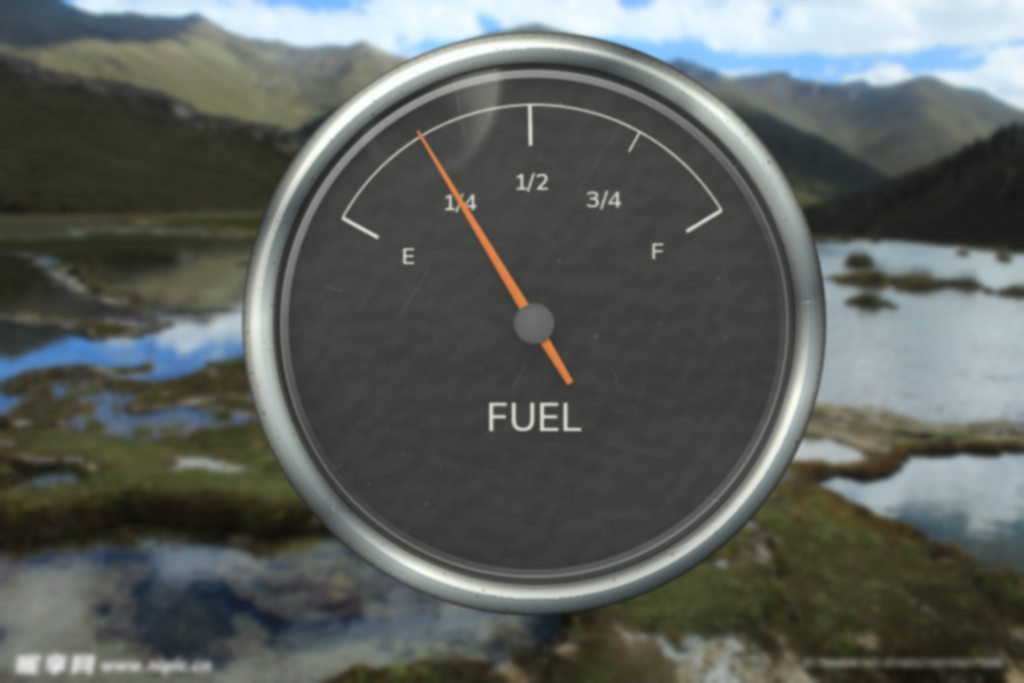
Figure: value=0.25
